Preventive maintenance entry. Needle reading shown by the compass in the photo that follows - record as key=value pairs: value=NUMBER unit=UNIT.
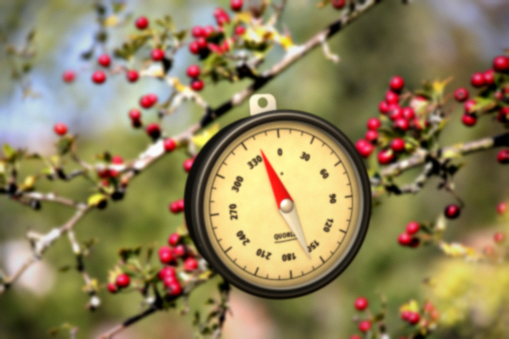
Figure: value=340 unit=°
